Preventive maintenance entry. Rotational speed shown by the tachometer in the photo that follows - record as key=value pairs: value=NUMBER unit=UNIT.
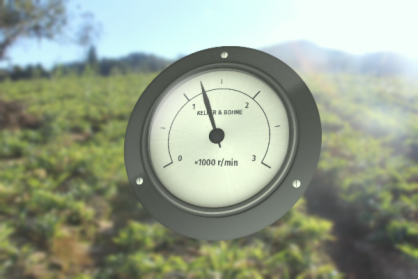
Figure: value=1250 unit=rpm
